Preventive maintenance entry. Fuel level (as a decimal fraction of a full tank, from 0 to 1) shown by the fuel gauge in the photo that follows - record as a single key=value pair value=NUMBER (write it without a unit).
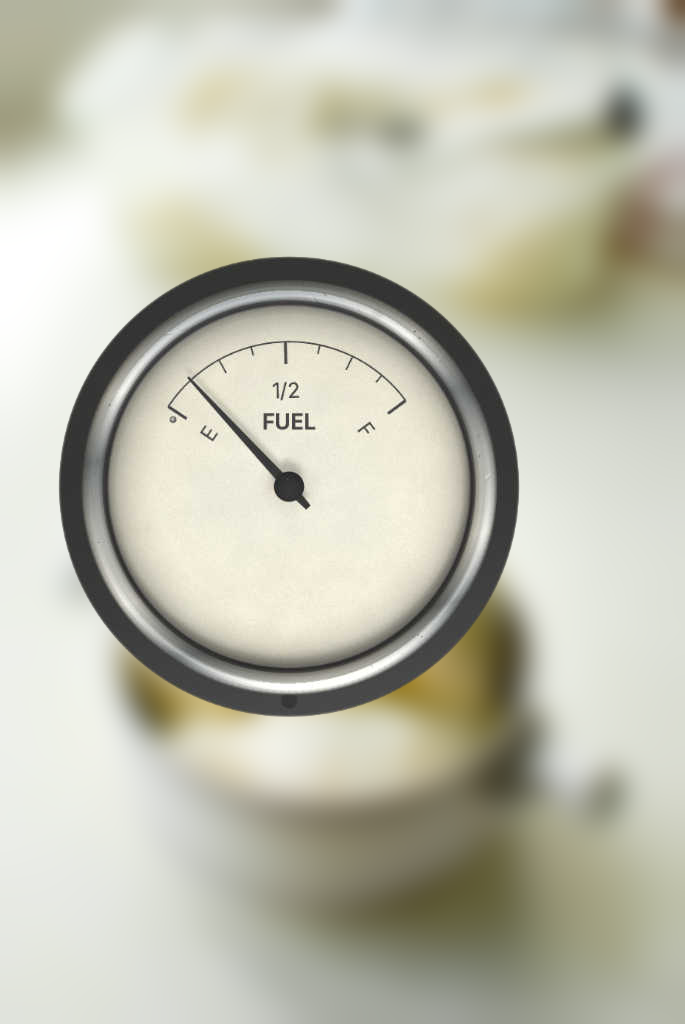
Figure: value=0.125
